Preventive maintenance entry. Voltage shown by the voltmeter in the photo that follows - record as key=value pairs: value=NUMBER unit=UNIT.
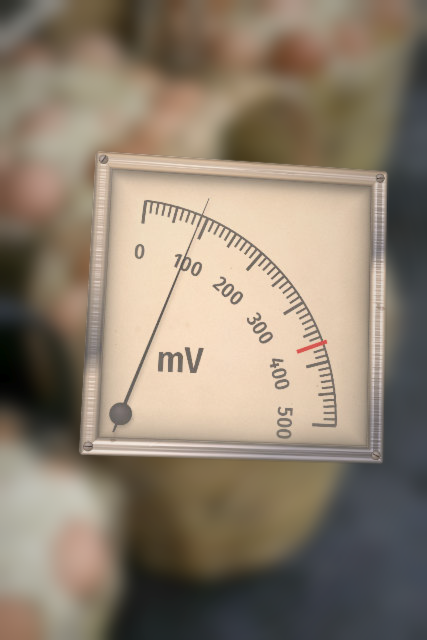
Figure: value=90 unit=mV
